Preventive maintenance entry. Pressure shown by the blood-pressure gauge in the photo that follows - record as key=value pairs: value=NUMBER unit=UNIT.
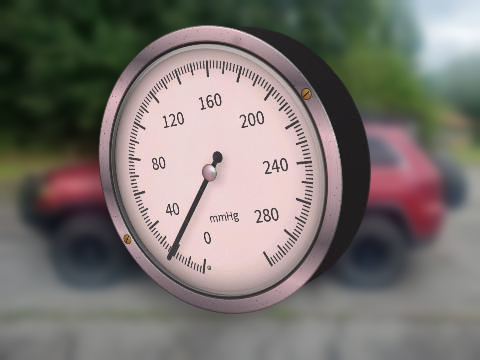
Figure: value=20 unit=mmHg
